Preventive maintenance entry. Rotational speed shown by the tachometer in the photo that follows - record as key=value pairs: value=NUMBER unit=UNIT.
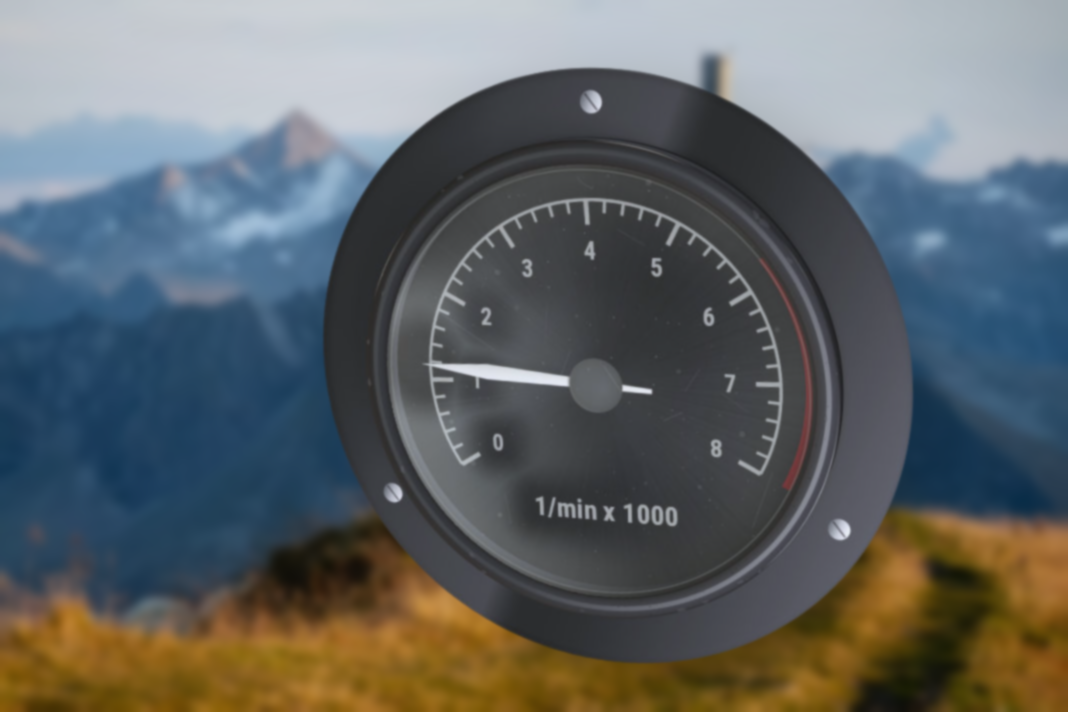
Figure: value=1200 unit=rpm
